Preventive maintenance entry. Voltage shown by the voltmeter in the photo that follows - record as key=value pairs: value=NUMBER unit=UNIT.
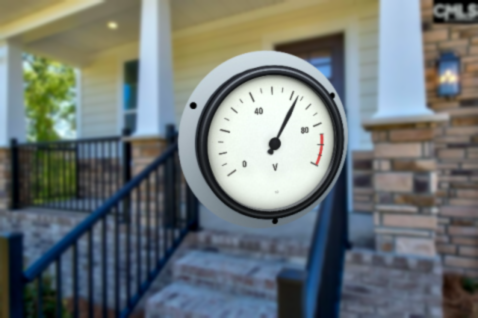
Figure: value=62.5 unit=V
